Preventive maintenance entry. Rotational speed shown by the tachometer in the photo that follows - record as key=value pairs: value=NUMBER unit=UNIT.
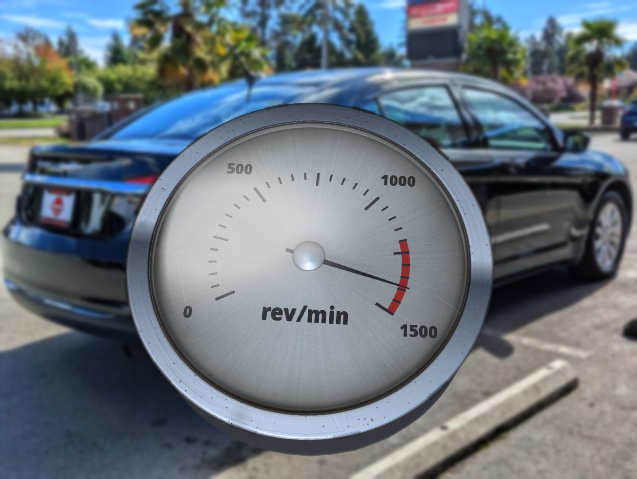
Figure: value=1400 unit=rpm
